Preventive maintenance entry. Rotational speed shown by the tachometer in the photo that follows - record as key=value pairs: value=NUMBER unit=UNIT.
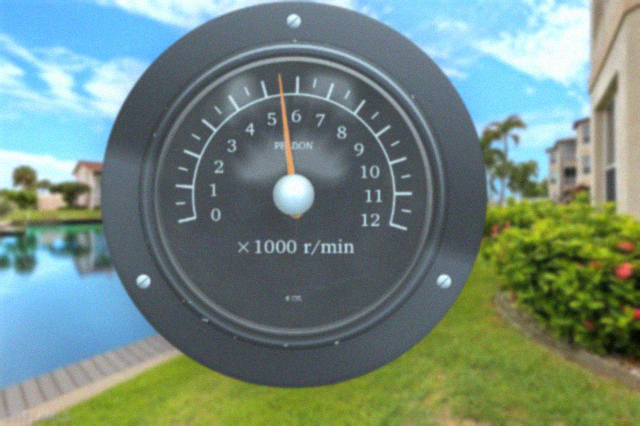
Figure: value=5500 unit=rpm
